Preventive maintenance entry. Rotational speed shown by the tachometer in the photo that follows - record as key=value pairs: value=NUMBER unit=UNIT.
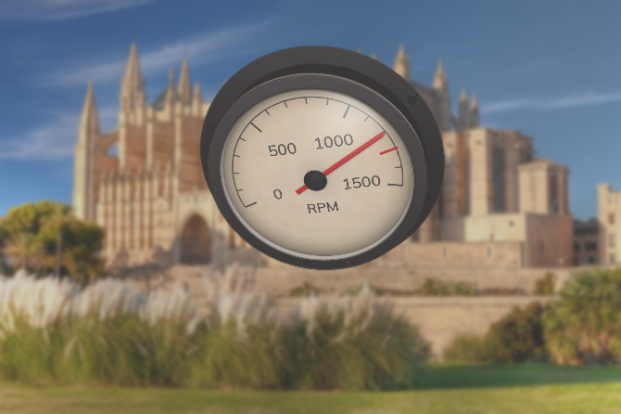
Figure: value=1200 unit=rpm
